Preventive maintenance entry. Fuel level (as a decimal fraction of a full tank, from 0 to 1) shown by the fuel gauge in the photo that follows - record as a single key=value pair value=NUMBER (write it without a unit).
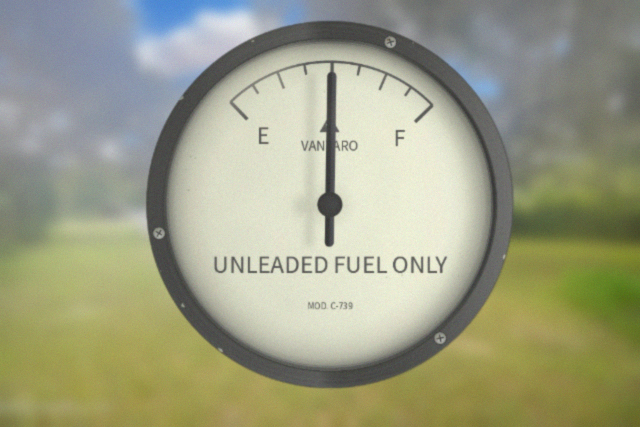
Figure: value=0.5
